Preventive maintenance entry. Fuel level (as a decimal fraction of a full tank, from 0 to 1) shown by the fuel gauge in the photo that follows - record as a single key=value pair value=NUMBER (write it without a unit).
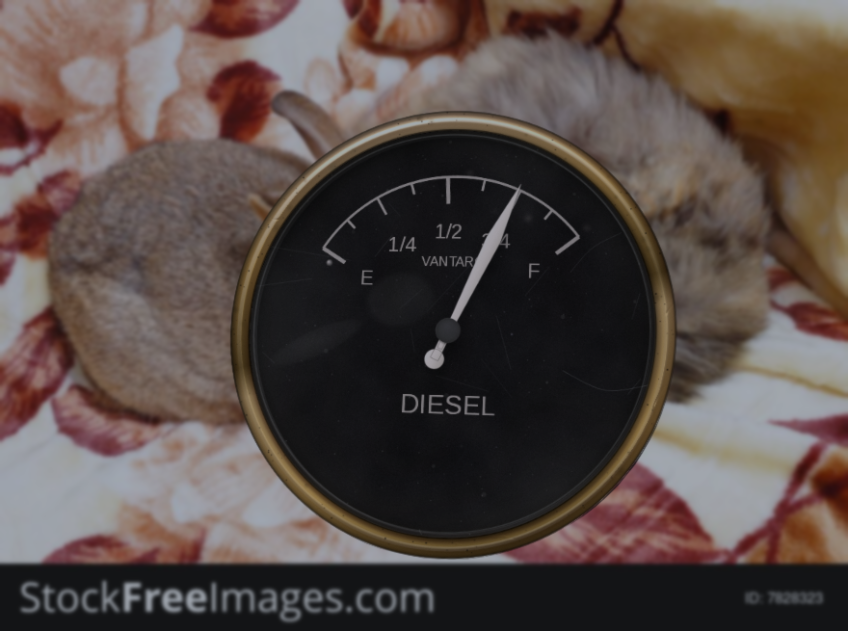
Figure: value=0.75
